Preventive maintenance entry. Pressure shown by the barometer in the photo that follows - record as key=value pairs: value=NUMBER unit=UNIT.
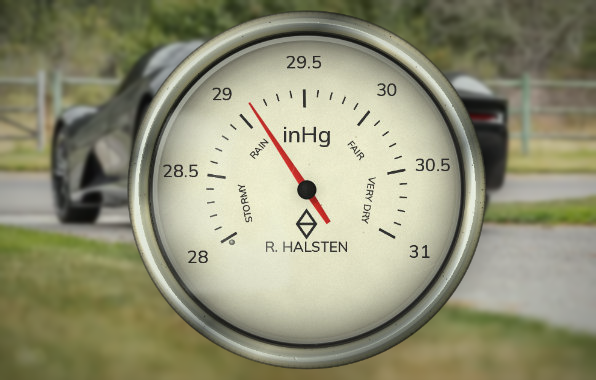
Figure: value=29.1 unit=inHg
